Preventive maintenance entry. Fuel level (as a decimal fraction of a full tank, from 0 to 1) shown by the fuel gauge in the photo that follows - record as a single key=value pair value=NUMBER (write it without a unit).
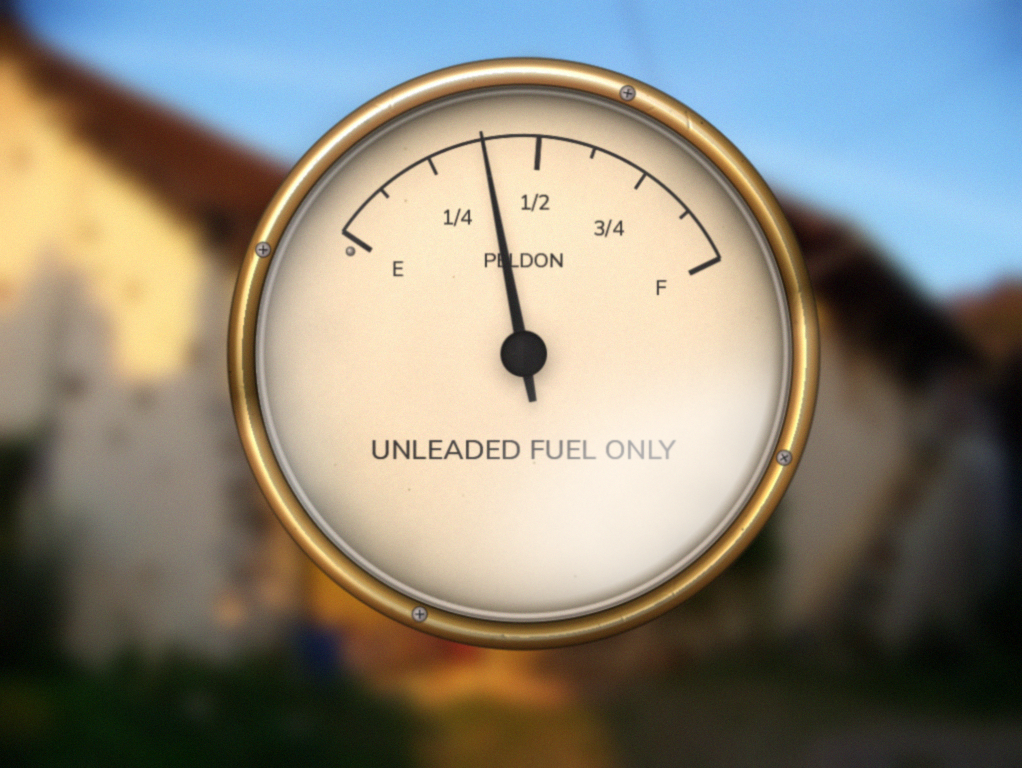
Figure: value=0.375
